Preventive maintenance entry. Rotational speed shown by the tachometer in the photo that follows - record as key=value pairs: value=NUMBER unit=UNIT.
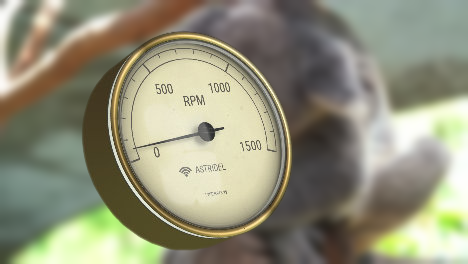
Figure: value=50 unit=rpm
